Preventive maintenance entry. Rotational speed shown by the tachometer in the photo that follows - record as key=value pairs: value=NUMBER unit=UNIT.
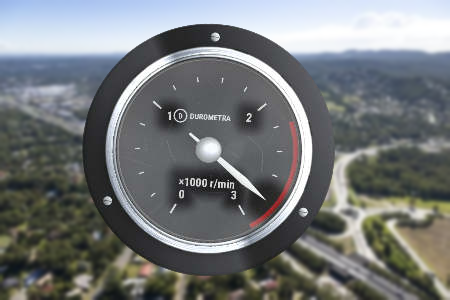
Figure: value=2800 unit=rpm
